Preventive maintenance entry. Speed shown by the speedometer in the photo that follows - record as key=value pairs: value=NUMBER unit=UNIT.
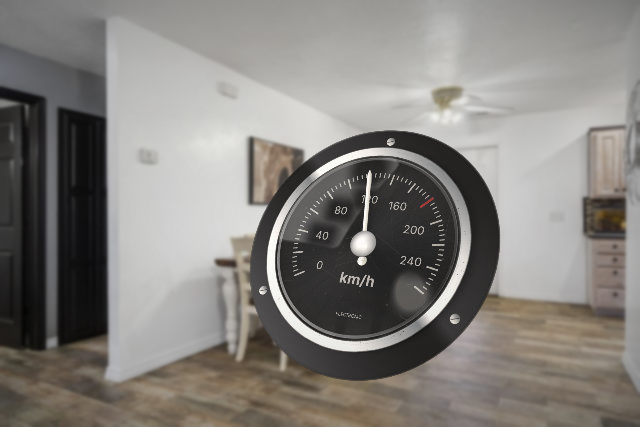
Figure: value=120 unit=km/h
